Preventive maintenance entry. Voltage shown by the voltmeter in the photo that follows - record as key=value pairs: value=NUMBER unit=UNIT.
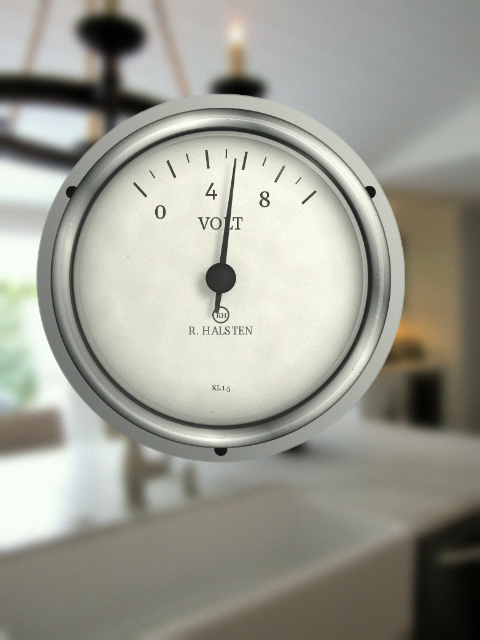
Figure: value=5.5 unit=V
